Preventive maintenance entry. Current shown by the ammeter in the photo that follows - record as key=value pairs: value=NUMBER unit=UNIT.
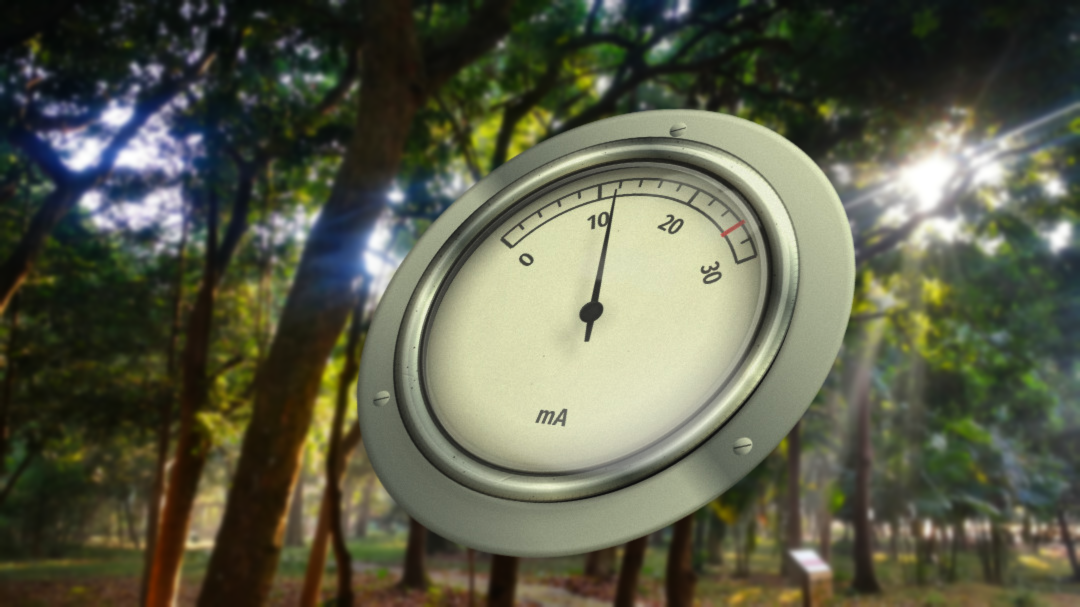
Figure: value=12 unit=mA
